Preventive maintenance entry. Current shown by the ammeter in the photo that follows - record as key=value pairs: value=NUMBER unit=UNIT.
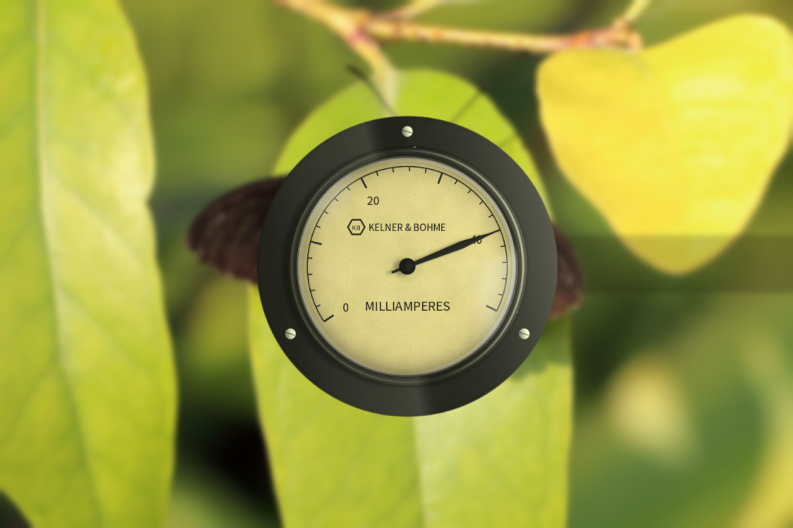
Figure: value=40 unit=mA
